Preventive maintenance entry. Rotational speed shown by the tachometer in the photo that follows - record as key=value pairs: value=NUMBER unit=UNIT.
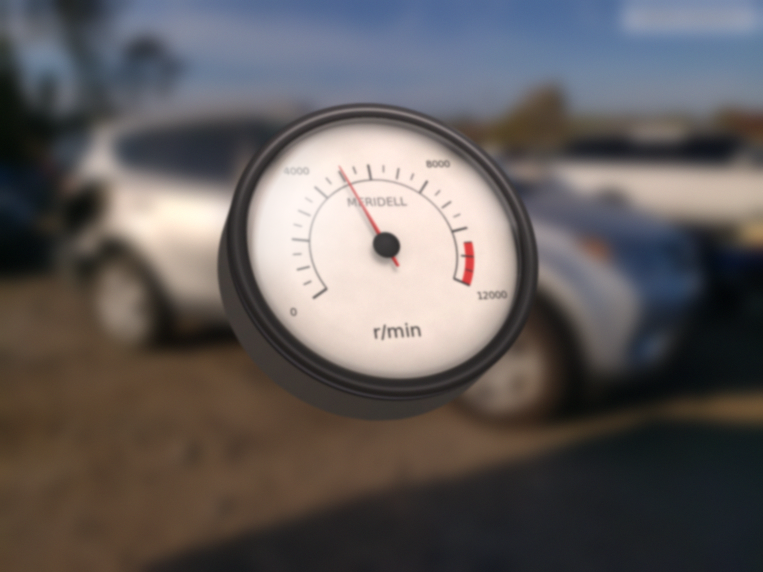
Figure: value=5000 unit=rpm
